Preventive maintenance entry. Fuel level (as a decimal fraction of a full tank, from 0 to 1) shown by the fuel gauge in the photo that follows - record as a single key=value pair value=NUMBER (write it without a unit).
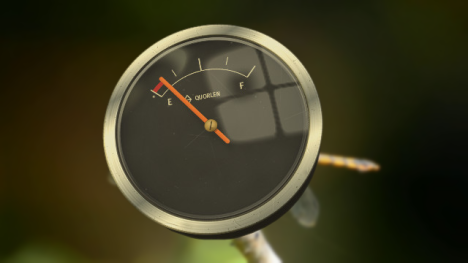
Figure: value=0.125
